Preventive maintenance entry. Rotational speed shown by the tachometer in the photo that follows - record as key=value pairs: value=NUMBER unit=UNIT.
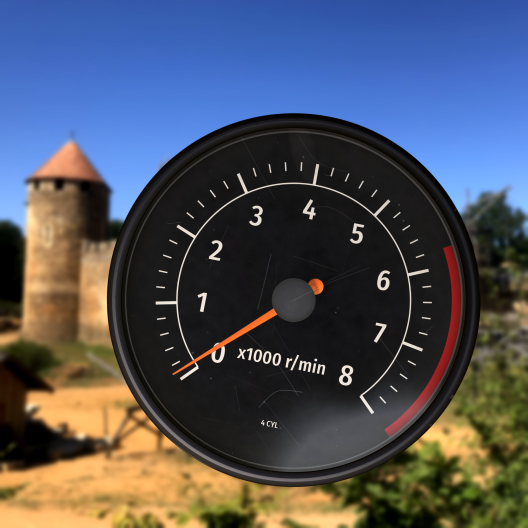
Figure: value=100 unit=rpm
